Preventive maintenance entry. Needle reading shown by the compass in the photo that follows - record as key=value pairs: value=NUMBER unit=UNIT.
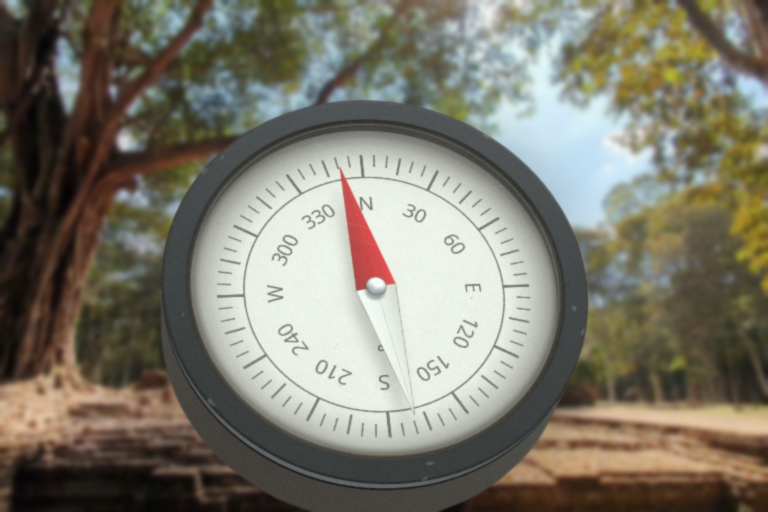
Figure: value=350 unit=°
